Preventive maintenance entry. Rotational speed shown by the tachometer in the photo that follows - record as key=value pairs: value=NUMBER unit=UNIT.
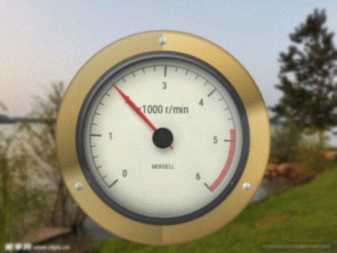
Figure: value=2000 unit=rpm
